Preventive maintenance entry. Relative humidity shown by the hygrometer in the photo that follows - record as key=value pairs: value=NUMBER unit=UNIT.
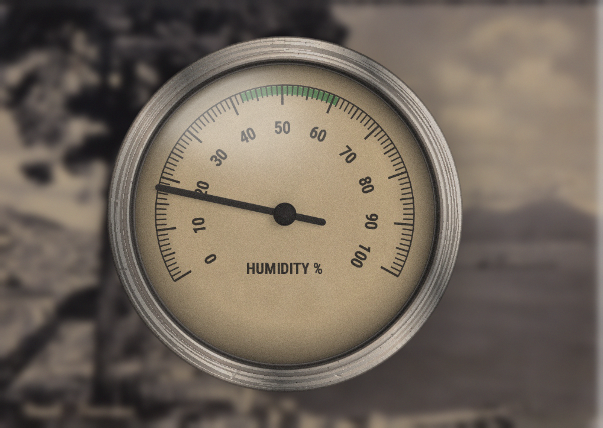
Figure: value=18 unit=%
